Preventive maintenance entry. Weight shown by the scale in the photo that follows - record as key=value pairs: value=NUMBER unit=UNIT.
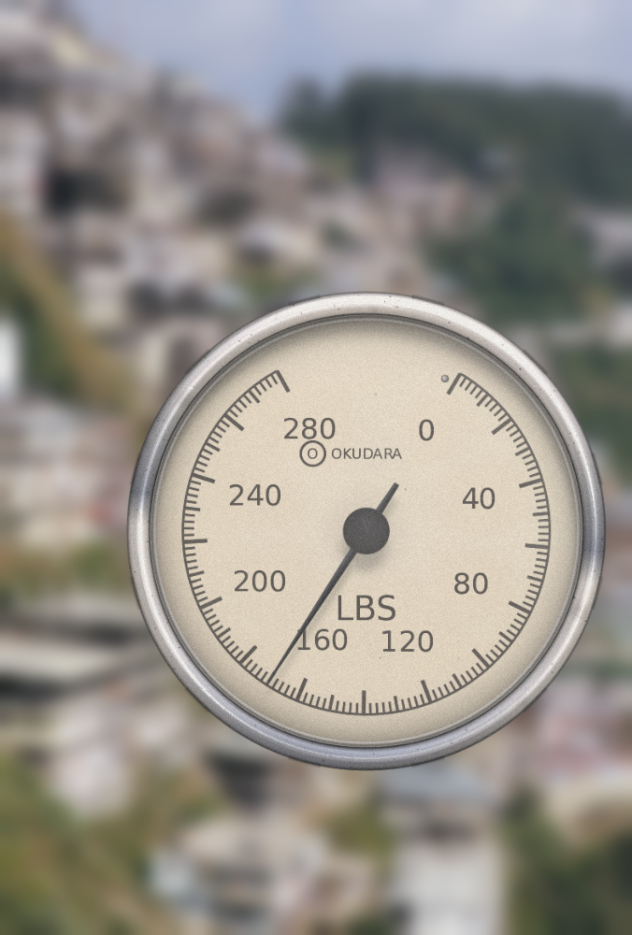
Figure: value=170 unit=lb
